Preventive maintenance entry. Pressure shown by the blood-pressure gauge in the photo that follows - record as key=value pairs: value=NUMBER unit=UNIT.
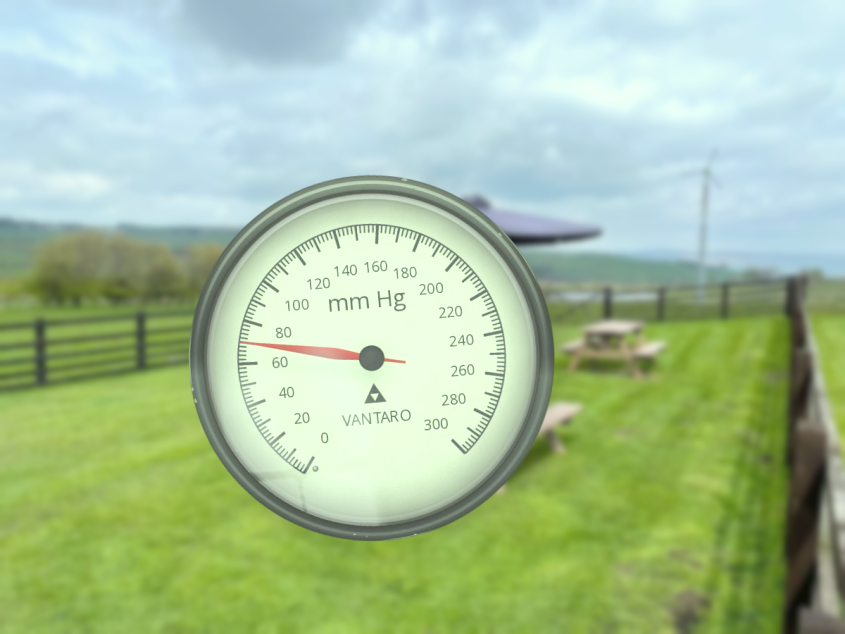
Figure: value=70 unit=mmHg
